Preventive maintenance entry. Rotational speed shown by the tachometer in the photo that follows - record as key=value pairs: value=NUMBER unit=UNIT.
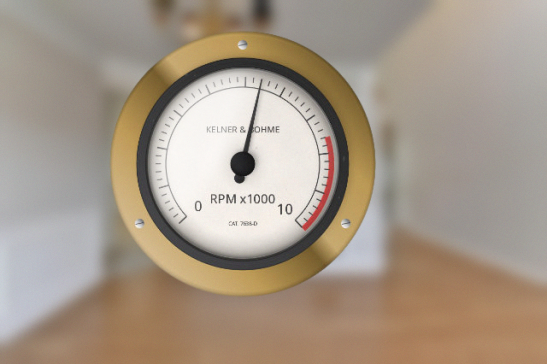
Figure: value=5400 unit=rpm
